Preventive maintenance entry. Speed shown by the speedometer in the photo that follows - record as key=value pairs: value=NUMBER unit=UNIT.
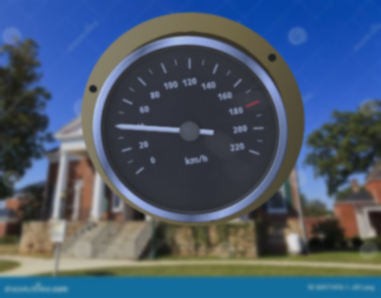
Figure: value=40 unit=km/h
